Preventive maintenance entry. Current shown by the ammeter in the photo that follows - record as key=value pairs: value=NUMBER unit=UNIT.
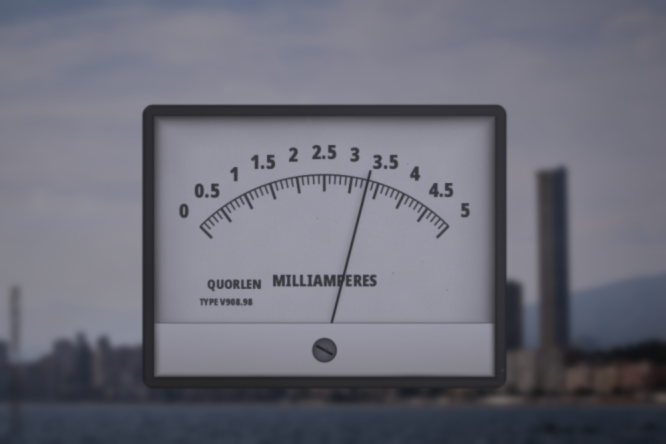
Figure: value=3.3 unit=mA
